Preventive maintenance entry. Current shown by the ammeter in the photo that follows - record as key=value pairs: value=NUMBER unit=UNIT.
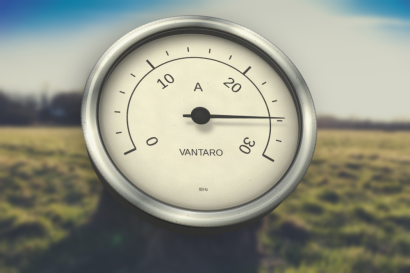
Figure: value=26 unit=A
